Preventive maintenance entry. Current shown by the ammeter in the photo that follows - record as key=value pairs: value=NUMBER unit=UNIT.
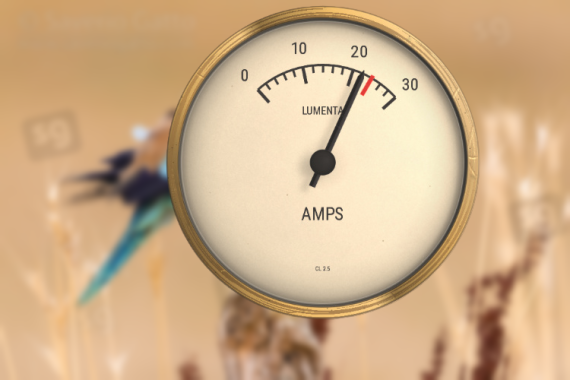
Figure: value=22 unit=A
